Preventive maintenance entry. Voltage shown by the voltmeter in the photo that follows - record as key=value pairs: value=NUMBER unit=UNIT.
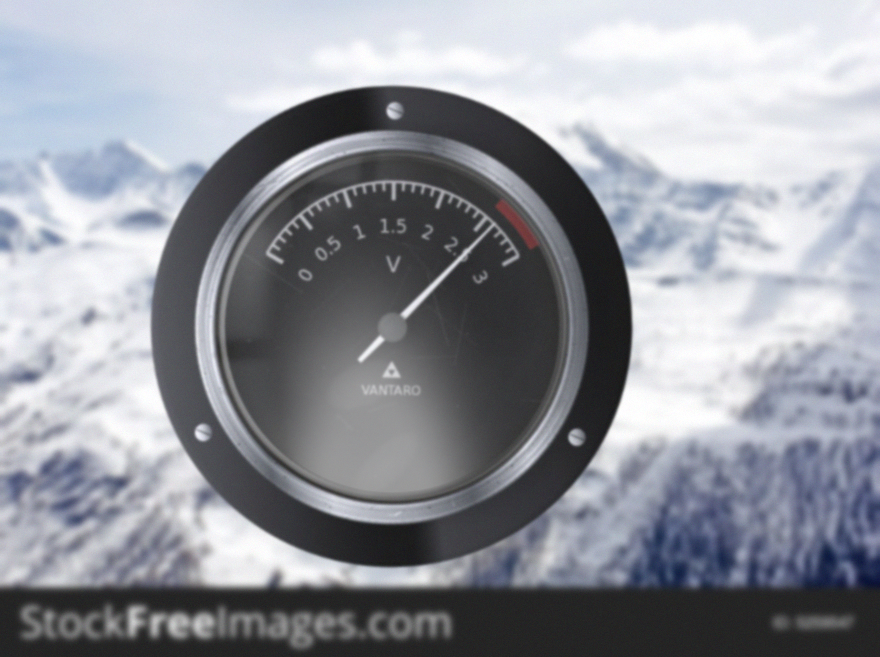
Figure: value=2.6 unit=V
